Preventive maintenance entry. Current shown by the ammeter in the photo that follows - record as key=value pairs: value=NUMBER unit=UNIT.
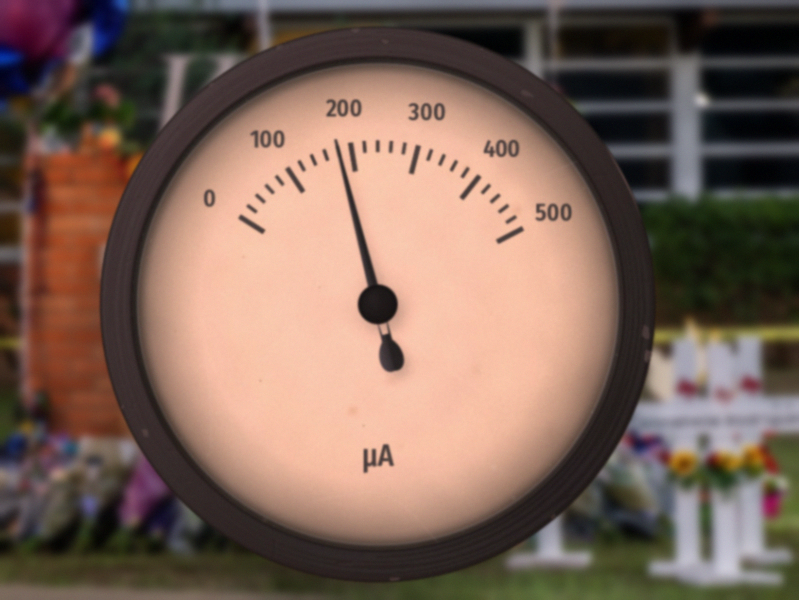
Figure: value=180 unit=µA
